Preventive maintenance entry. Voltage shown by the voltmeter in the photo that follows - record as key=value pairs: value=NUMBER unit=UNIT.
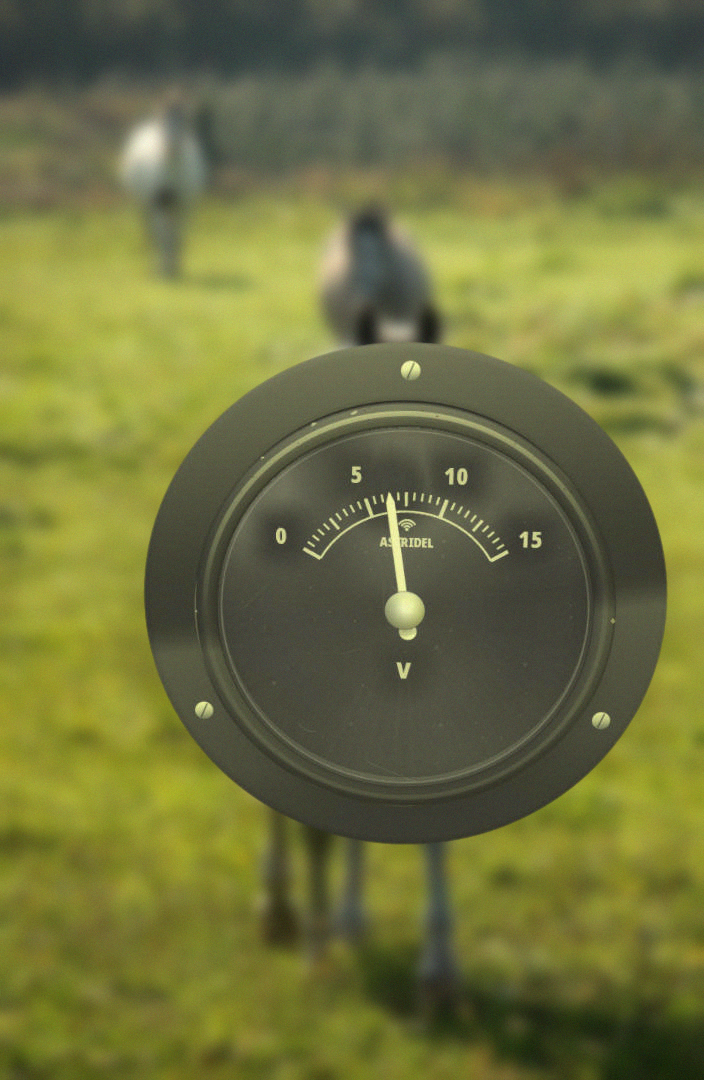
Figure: value=6.5 unit=V
